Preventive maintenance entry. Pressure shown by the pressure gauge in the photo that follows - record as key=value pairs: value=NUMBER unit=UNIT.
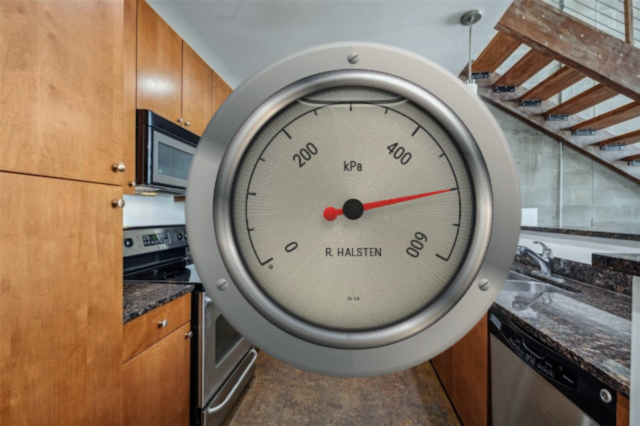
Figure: value=500 unit=kPa
